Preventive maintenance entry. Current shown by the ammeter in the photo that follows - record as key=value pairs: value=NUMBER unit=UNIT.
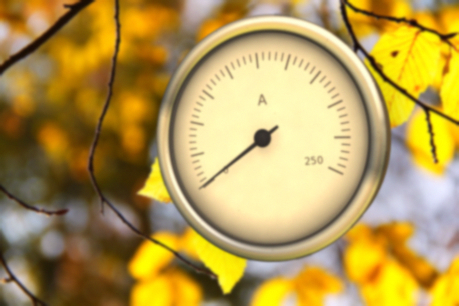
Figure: value=0 unit=A
